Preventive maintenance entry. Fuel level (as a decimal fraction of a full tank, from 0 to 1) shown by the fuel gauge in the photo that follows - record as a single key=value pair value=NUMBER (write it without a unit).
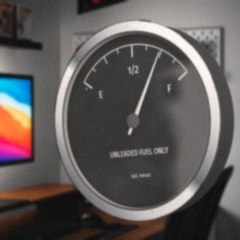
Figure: value=0.75
